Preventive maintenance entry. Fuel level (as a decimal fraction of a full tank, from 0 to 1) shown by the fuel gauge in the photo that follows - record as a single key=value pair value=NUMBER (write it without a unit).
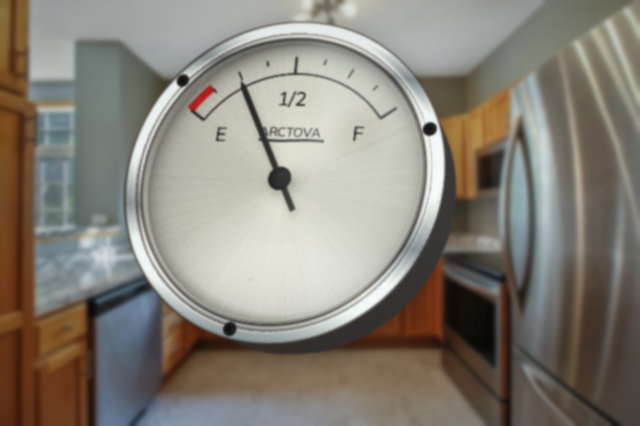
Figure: value=0.25
